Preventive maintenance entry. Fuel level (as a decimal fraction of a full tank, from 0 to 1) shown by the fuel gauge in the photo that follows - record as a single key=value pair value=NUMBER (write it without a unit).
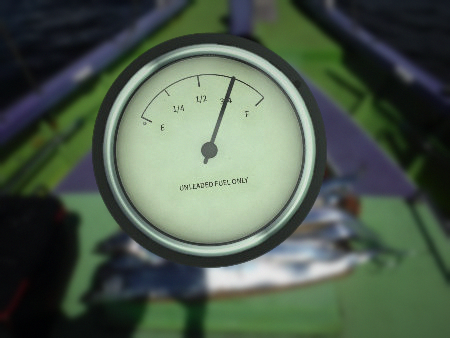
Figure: value=0.75
